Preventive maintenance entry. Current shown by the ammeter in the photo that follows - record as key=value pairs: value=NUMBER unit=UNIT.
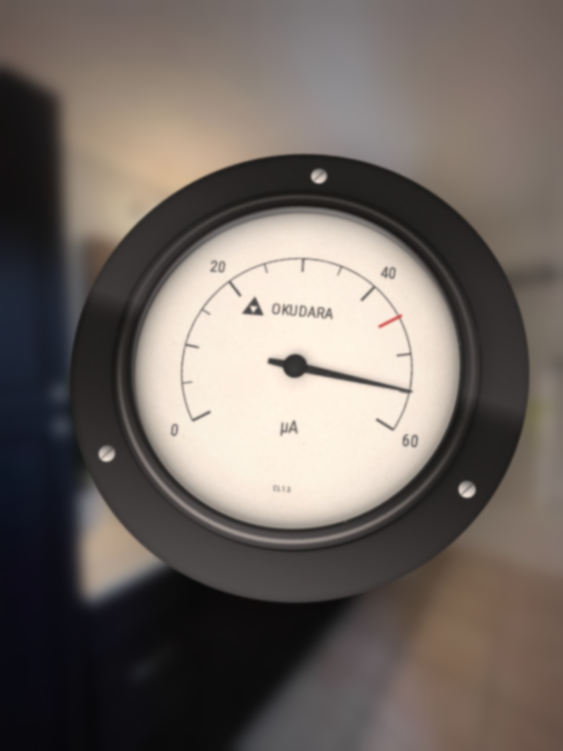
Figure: value=55 unit=µA
